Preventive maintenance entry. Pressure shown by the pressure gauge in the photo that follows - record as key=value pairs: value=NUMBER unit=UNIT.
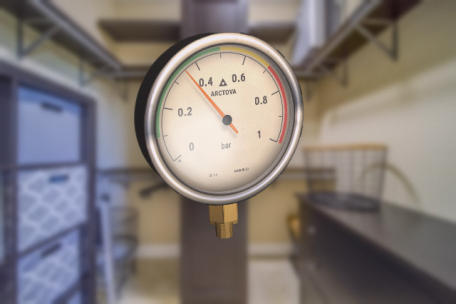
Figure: value=0.35 unit=bar
